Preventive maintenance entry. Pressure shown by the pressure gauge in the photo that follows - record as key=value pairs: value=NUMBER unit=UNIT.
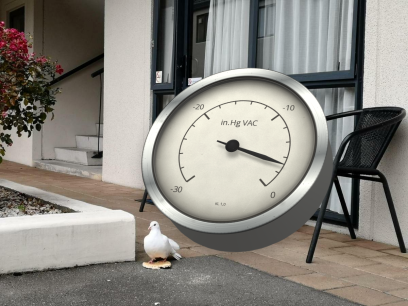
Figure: value=-3 unit=inHg
